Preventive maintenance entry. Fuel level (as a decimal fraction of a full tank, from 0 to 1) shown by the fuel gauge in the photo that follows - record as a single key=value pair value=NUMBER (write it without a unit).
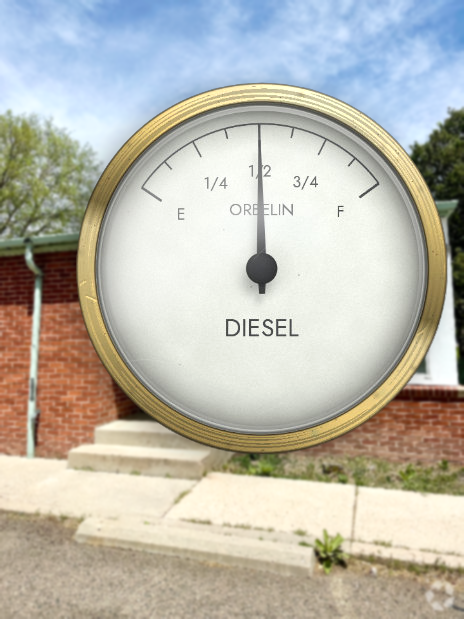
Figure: value=0.5
